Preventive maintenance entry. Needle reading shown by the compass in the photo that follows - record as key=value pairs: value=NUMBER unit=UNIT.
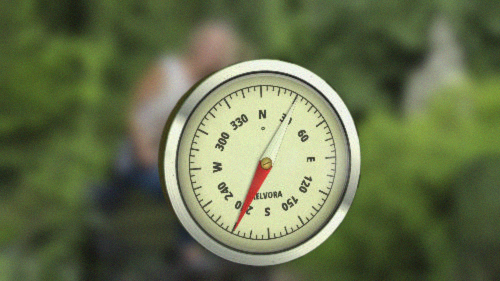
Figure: value=210 unit=°
